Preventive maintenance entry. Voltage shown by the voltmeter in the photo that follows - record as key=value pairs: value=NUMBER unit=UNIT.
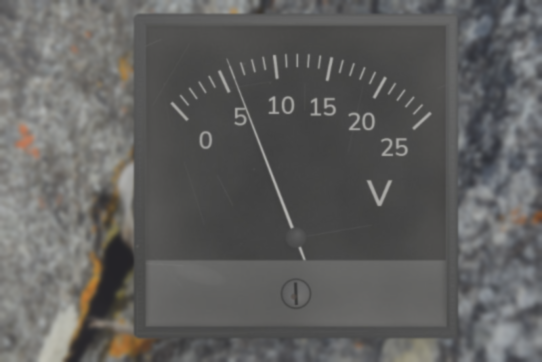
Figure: value=6 unit=V
